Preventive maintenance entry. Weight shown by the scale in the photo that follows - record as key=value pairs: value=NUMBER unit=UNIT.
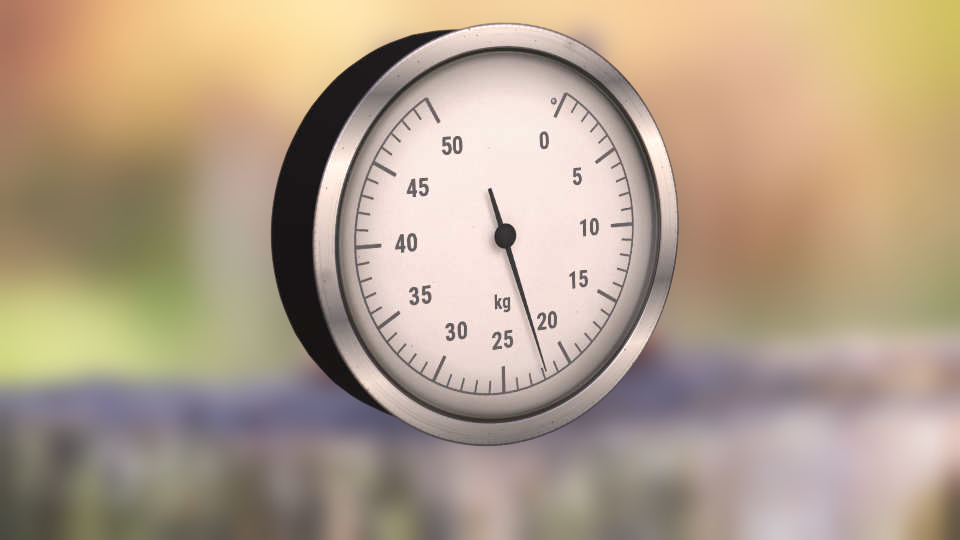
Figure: value=22 unit=kg
